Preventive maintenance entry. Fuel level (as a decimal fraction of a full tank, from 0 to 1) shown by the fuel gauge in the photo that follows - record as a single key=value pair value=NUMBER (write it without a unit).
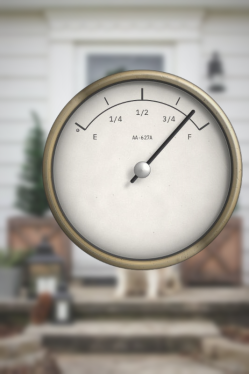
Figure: value=0.875
